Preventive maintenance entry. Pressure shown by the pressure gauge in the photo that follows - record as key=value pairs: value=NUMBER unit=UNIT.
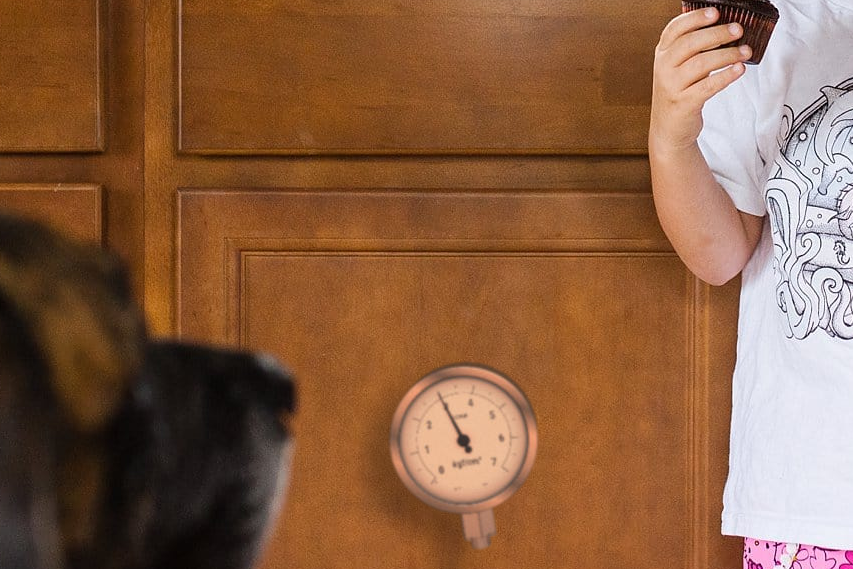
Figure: value=3 unit=kg/cm²
